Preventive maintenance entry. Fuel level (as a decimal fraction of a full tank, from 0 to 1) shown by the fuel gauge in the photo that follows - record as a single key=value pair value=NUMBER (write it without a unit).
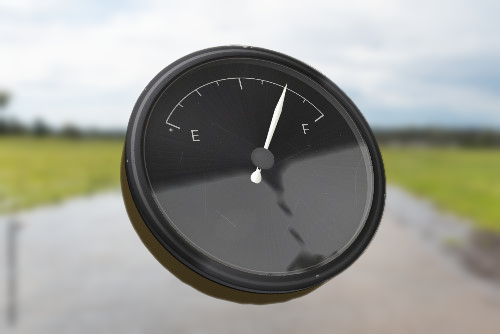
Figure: value=0.75
